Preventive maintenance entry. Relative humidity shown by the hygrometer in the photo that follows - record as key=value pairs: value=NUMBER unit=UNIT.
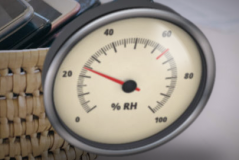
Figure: value=25 unit=%
